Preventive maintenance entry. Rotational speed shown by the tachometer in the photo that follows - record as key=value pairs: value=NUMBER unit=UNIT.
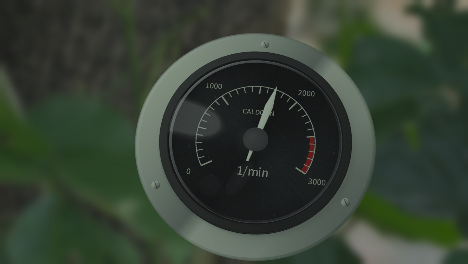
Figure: value=1700 unit=rpm
